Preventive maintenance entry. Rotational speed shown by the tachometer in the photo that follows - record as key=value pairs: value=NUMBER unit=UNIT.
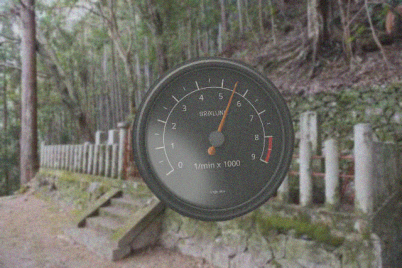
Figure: value=5500 unit=rpm
